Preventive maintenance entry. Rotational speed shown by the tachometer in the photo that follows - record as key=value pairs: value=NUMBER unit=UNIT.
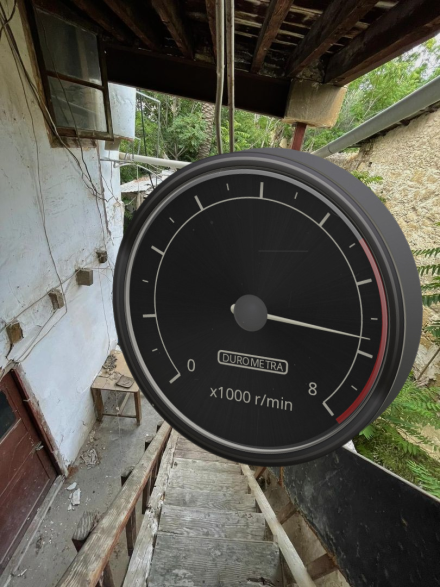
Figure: value=6750 unit=rpm
